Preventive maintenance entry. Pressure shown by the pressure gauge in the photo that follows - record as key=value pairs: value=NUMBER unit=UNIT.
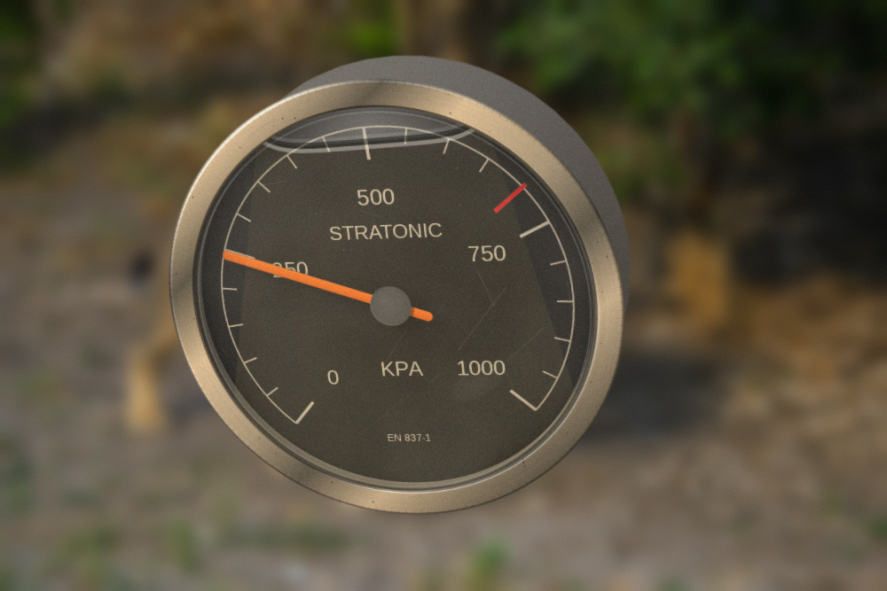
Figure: value=250 unit=kPa
